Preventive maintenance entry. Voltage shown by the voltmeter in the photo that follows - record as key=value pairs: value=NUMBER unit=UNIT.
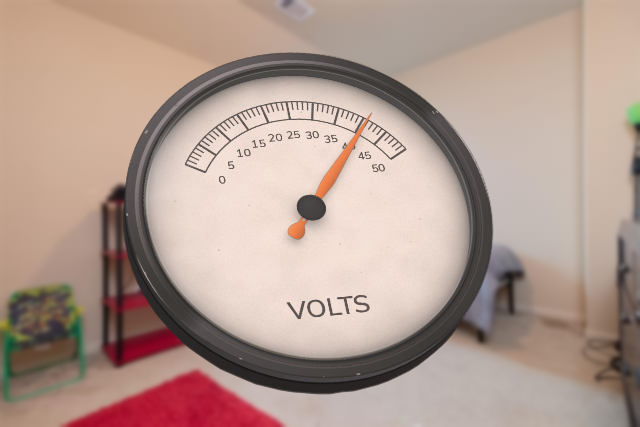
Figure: value=41 unit=V
